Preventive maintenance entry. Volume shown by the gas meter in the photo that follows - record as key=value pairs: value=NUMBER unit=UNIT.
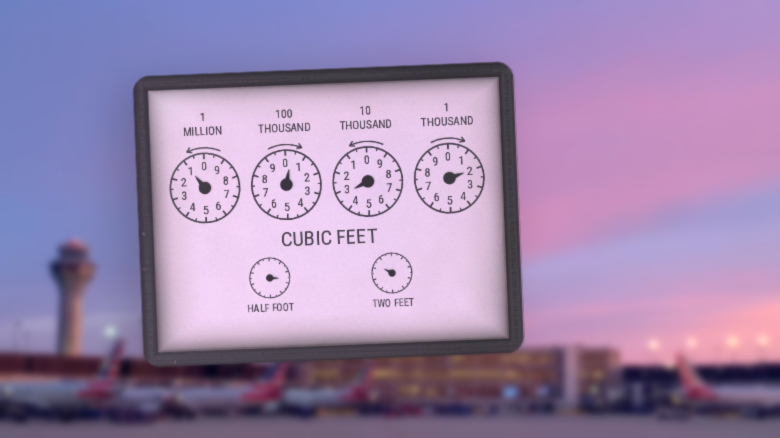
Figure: value=103200 unit=ft³
